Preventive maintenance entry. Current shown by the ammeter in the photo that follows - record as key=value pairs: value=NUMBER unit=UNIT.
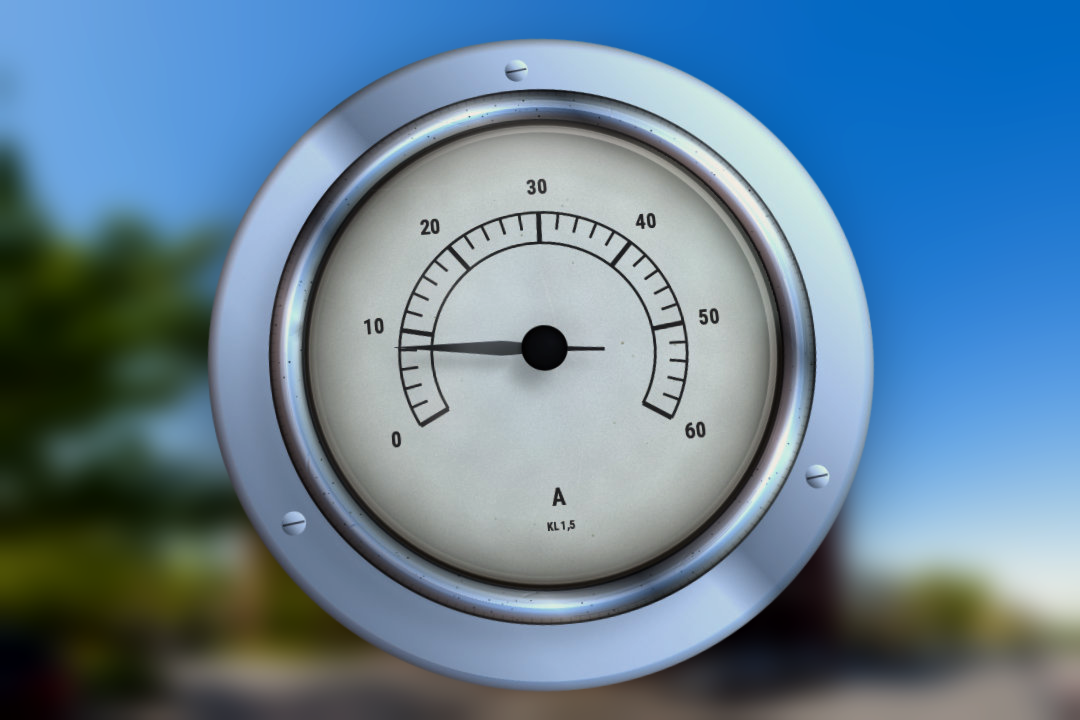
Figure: value=8 unit=A
